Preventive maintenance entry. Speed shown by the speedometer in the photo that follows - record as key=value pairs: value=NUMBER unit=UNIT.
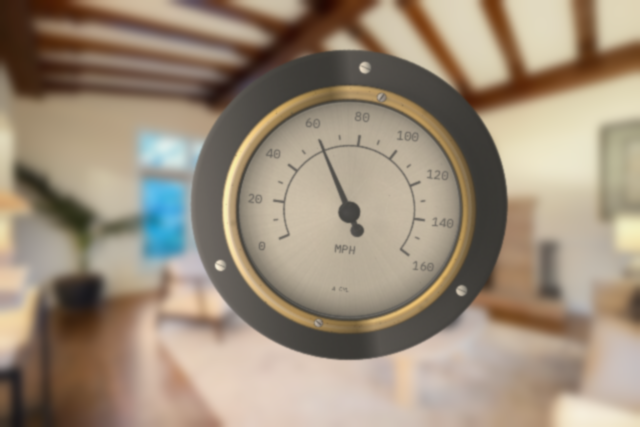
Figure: value=60 unit=mph
